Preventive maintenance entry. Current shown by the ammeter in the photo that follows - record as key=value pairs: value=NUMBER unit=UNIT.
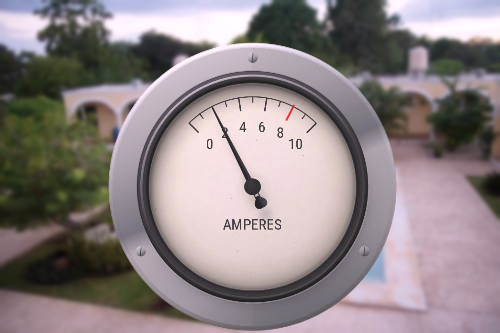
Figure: value=2 unit=A
